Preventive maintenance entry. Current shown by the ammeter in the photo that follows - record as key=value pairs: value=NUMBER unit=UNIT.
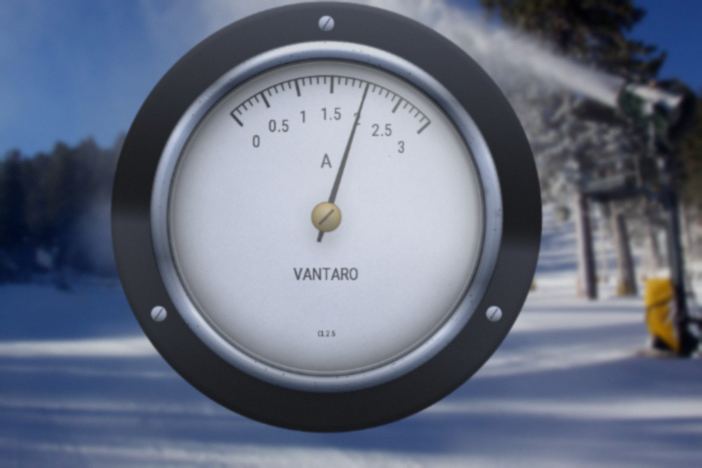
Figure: value=2 unit=A
